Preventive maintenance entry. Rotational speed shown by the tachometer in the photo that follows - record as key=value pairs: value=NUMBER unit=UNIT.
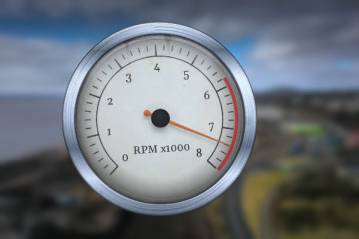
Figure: value=7400 unit=rpm
